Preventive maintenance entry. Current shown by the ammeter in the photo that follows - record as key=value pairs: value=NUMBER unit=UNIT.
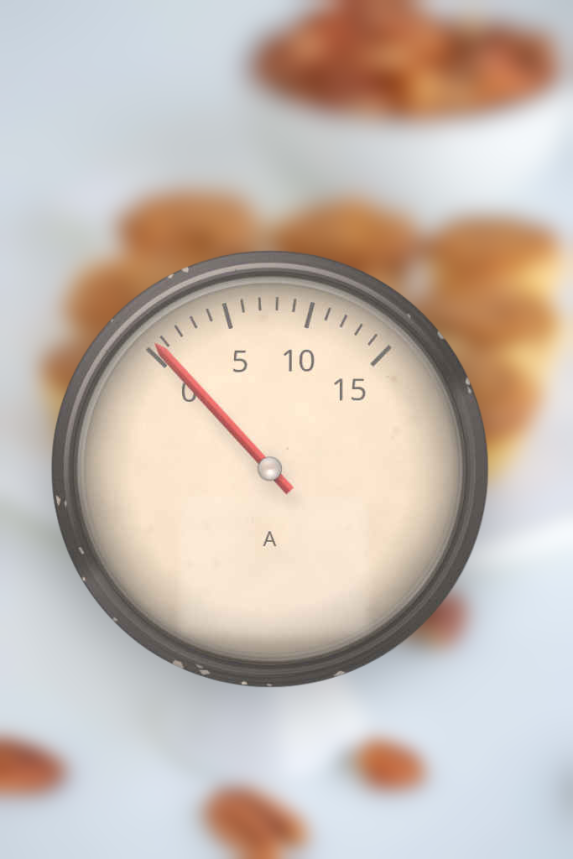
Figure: value=0.5 unit=A
